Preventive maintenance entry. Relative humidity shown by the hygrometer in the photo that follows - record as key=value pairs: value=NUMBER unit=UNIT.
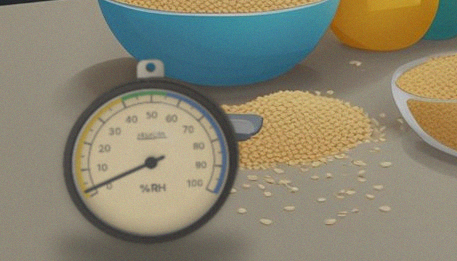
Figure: value=2.5 unit=%
